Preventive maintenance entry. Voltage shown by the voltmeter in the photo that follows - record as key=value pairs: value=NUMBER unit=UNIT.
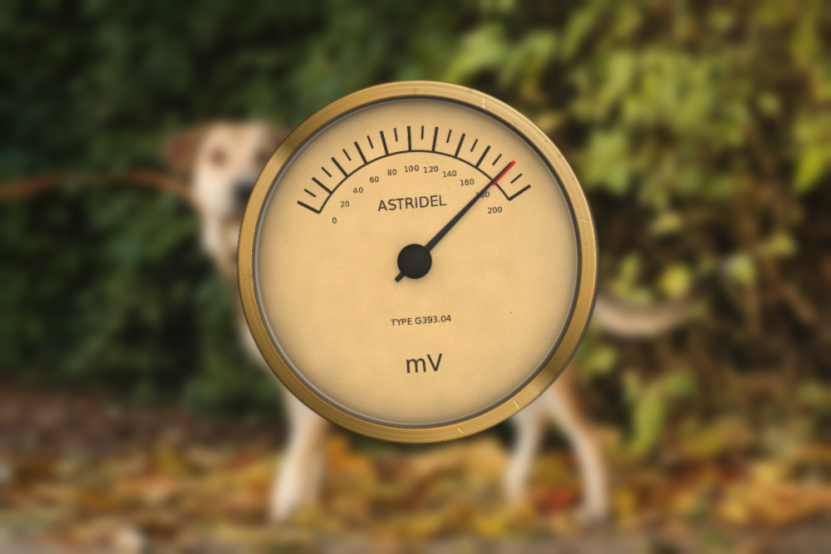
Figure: value=180 unit=mV
